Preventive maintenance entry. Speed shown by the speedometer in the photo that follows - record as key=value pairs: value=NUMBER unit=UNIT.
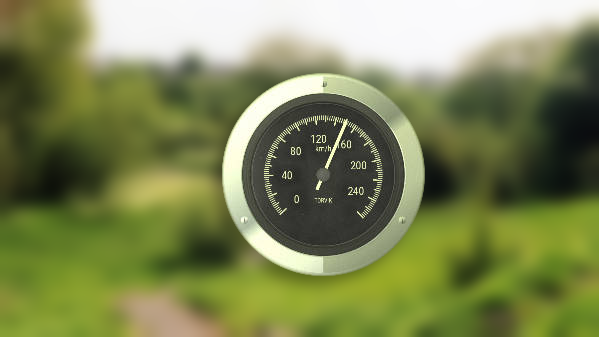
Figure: value=150 unit=km/h
